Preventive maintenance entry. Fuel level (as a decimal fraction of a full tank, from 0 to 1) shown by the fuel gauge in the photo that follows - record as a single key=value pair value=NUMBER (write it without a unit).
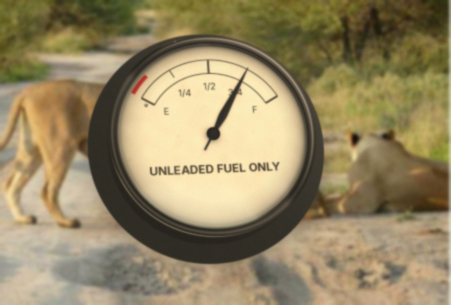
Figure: value=0.75
